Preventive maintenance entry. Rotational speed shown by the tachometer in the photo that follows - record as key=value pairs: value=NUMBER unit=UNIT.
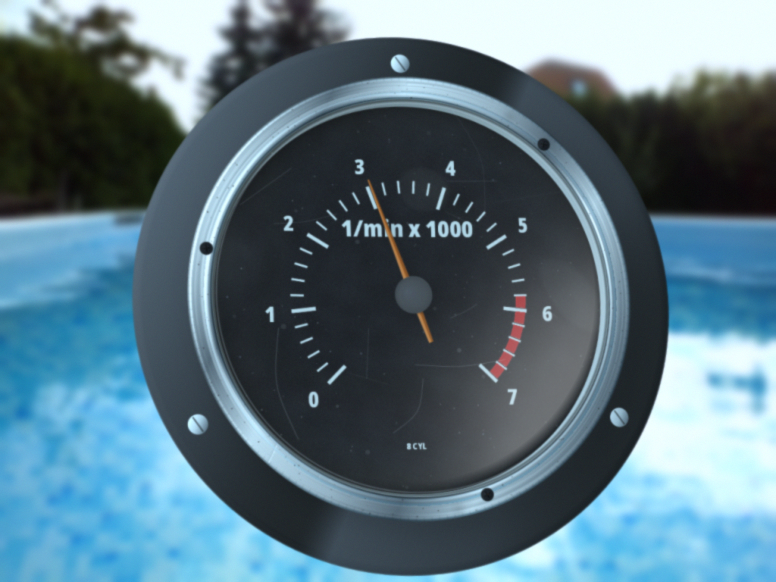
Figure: value=3000 unit=rpm
